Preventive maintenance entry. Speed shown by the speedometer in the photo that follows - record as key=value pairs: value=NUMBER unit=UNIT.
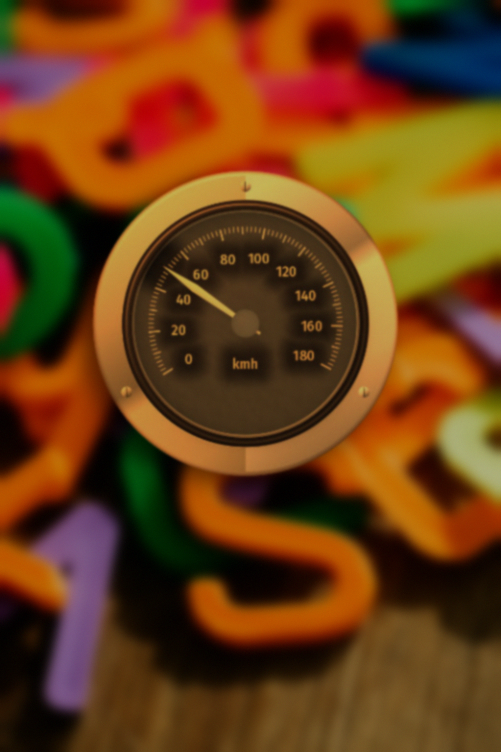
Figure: value=50 unit=km/h
